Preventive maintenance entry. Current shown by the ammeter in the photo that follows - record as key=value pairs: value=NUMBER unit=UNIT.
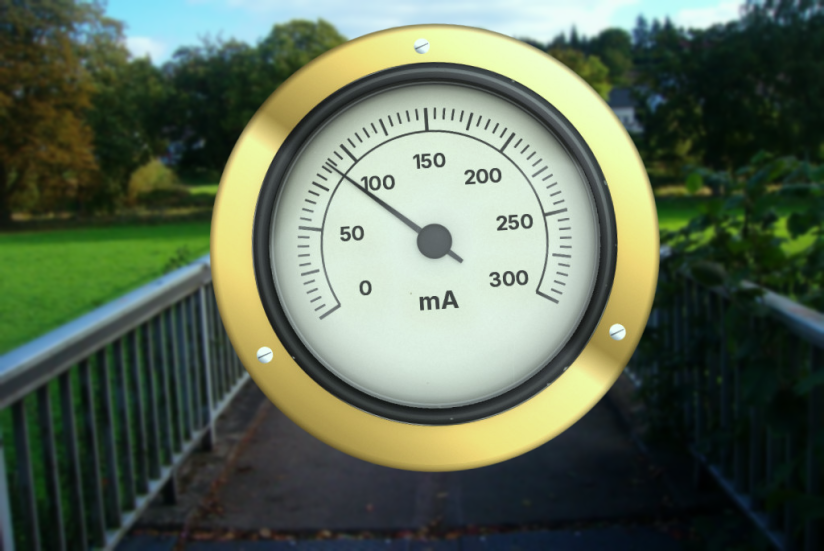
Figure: value=87.5 unit=mA
